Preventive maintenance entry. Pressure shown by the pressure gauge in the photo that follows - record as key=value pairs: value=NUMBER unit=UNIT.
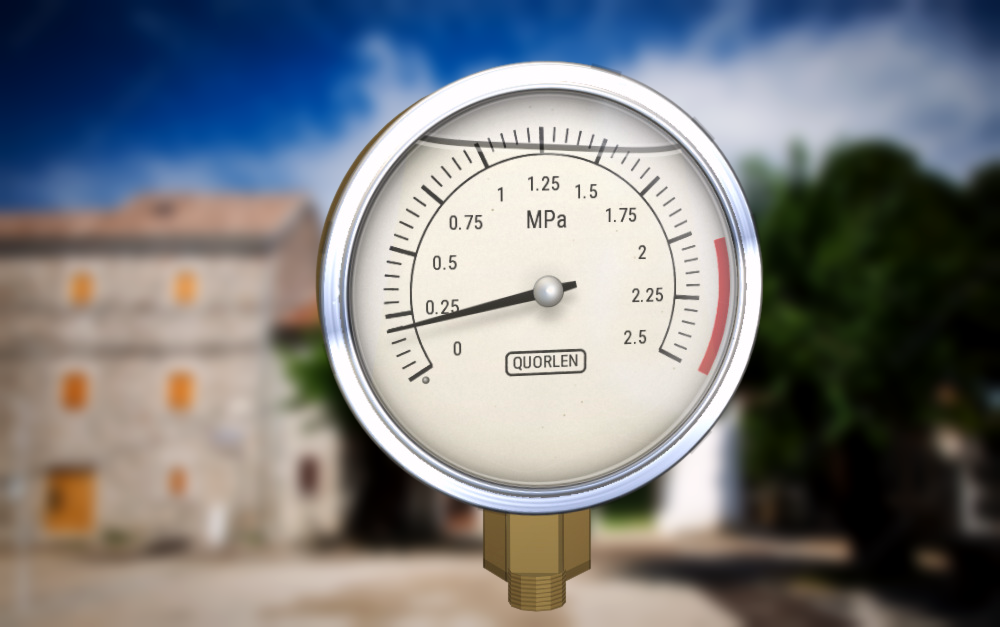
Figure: value=0.2 unit=MPa
